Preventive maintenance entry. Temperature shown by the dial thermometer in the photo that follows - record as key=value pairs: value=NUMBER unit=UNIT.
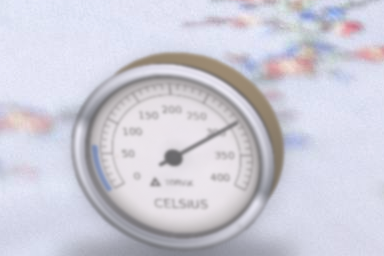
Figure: value=300 unit=°C
